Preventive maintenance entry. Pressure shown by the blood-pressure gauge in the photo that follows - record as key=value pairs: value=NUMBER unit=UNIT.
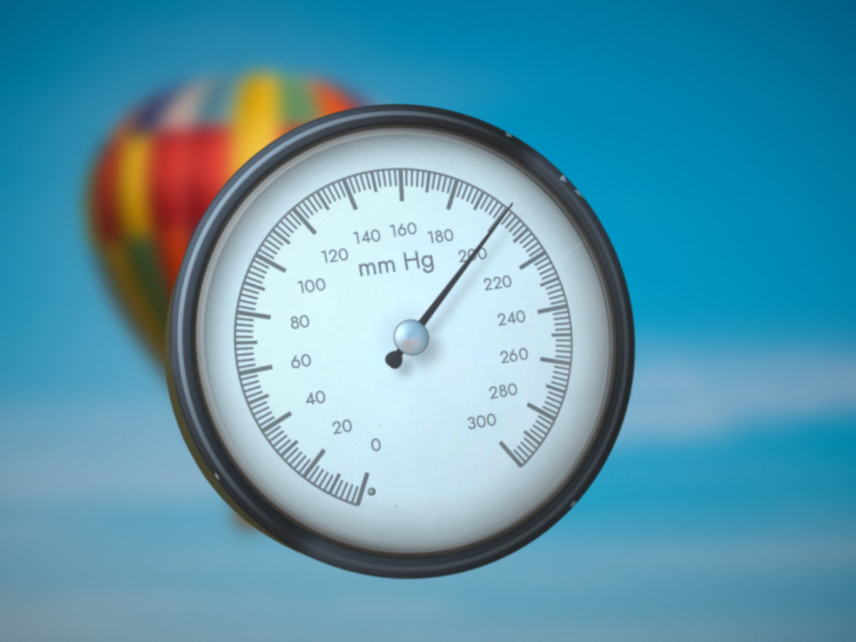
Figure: value=200 unit=mmHg
